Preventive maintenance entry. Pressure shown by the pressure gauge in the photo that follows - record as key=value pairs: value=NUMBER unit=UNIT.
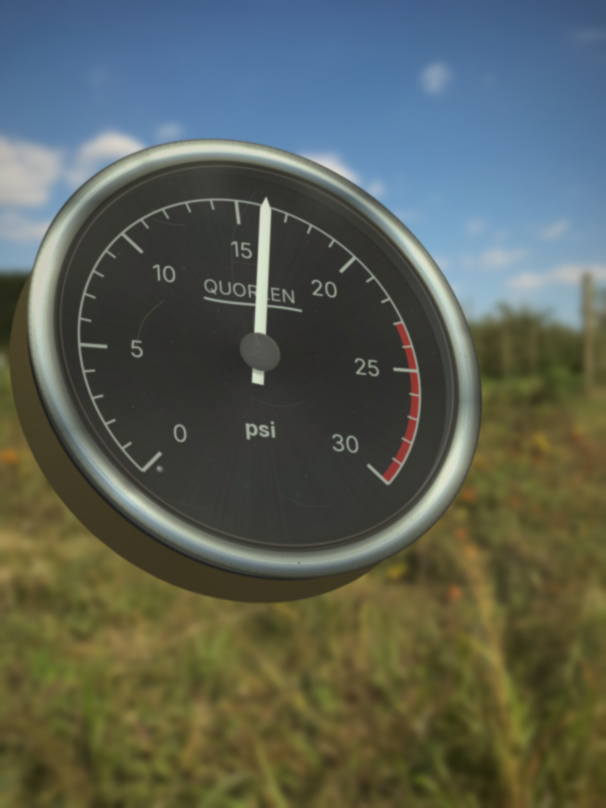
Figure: value=16 unit=psi
